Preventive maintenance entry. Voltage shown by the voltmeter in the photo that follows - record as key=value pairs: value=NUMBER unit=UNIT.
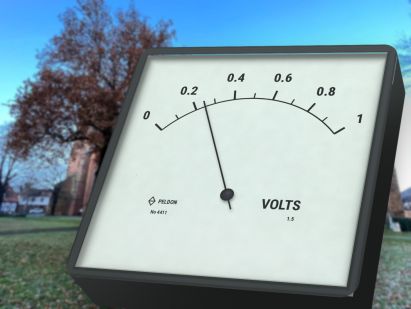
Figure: value=0.25 unit=V
